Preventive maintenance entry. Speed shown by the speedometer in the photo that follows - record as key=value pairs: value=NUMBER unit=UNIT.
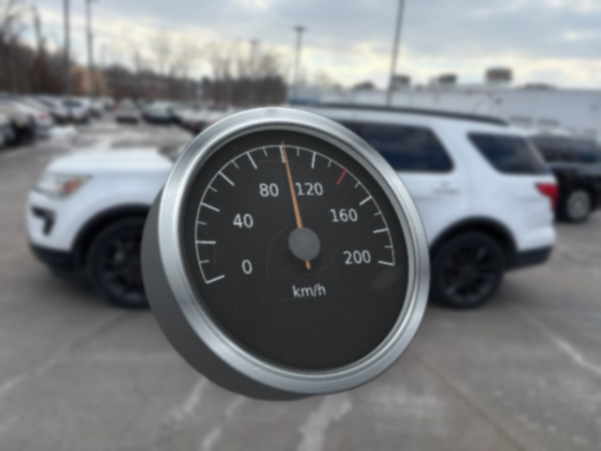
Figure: value=100 unit=km/h
